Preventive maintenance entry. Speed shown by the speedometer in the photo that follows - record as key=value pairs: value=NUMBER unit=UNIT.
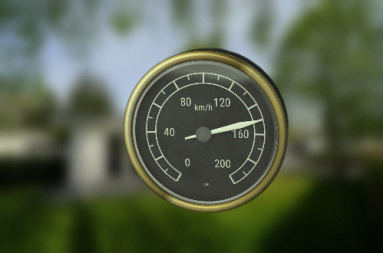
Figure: value=150 unit=km/h
